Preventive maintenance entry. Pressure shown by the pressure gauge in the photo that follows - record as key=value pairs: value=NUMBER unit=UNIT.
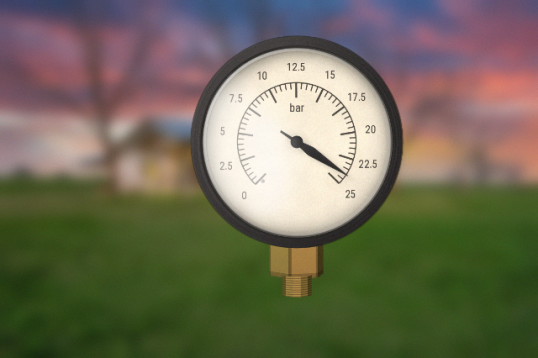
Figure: value=24 unit=bar
